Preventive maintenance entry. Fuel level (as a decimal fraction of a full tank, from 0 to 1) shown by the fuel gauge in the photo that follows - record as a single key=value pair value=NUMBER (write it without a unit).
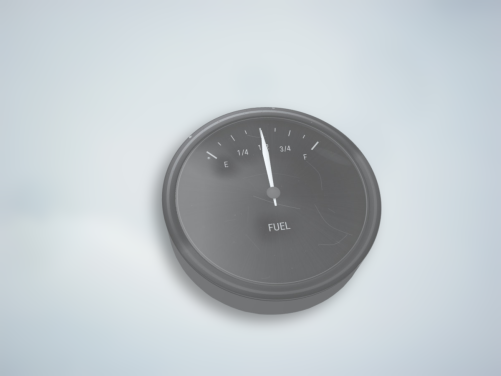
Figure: value=0.5
